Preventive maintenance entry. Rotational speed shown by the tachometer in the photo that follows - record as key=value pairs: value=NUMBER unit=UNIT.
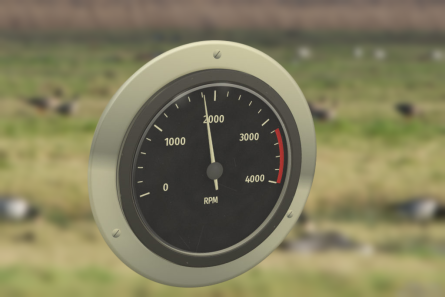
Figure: value=1800 unit=rpm
